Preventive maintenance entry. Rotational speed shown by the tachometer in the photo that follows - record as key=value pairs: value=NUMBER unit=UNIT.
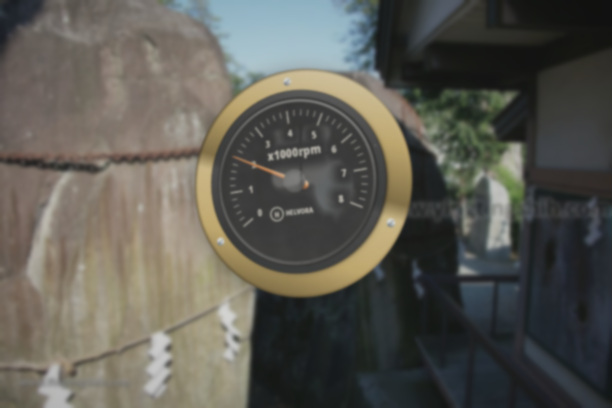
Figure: value=2000 unit=rpm
